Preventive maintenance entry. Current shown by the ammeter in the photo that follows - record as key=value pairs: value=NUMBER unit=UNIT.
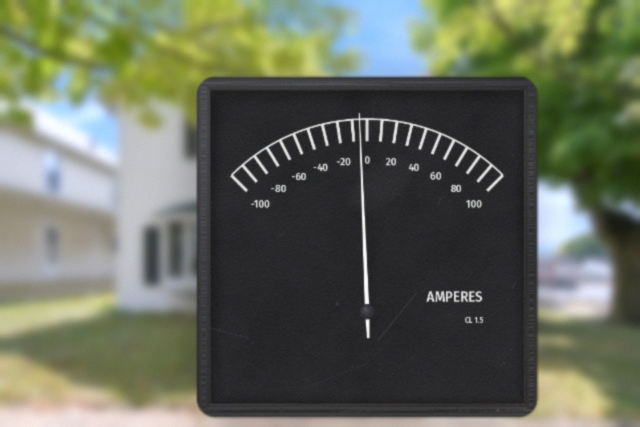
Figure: value=-5 unit=A
